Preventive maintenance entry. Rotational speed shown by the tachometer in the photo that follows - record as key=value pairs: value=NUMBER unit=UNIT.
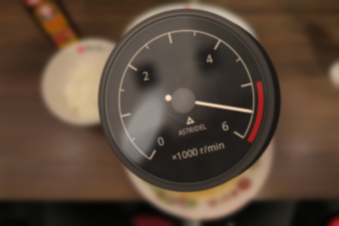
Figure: value=5500 unit=rpm
